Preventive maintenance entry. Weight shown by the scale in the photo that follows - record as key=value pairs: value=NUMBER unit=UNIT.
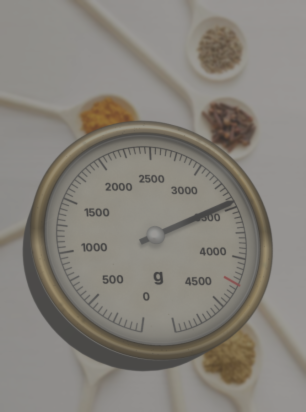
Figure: value=3450 unit=g
